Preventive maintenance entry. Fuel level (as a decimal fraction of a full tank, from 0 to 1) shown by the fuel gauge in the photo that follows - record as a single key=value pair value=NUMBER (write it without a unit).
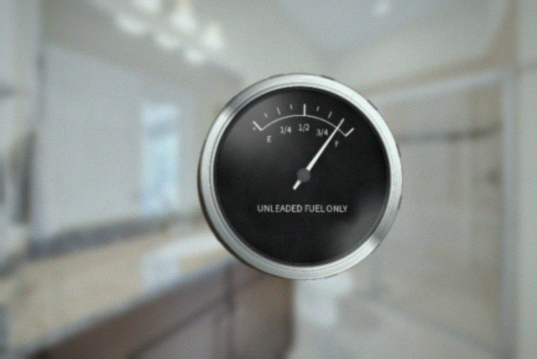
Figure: value=0.875
